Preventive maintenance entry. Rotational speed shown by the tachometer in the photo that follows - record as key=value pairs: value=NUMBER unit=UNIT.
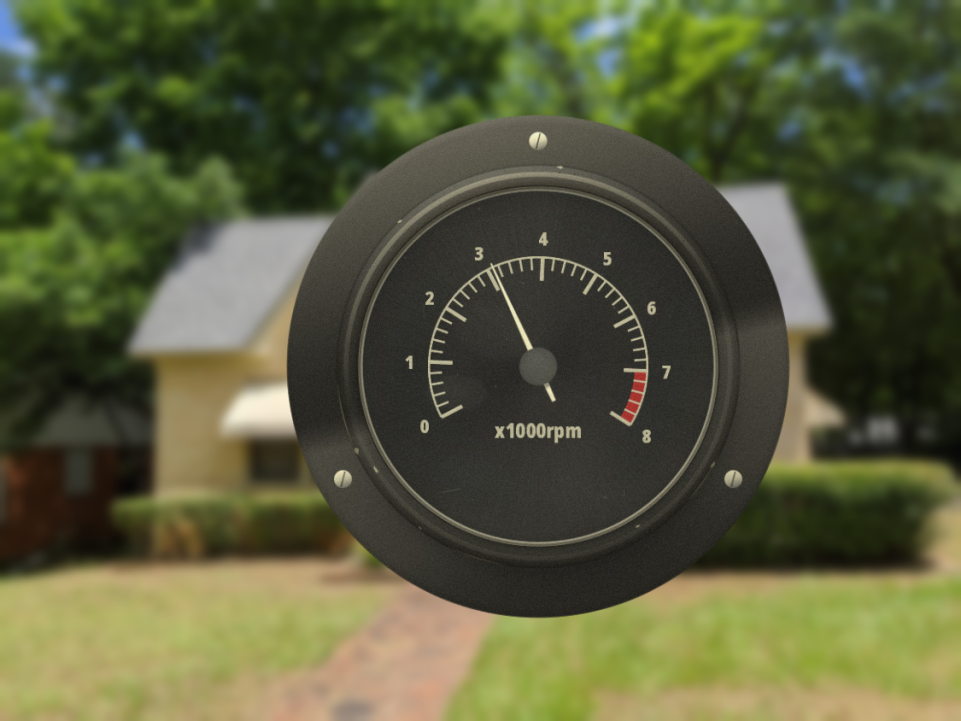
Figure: value=3100 unit=rpm
